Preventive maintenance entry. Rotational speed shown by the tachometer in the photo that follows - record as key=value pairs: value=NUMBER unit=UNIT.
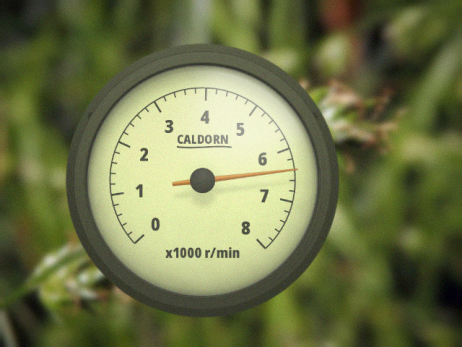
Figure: value=6400 unit=rpm
